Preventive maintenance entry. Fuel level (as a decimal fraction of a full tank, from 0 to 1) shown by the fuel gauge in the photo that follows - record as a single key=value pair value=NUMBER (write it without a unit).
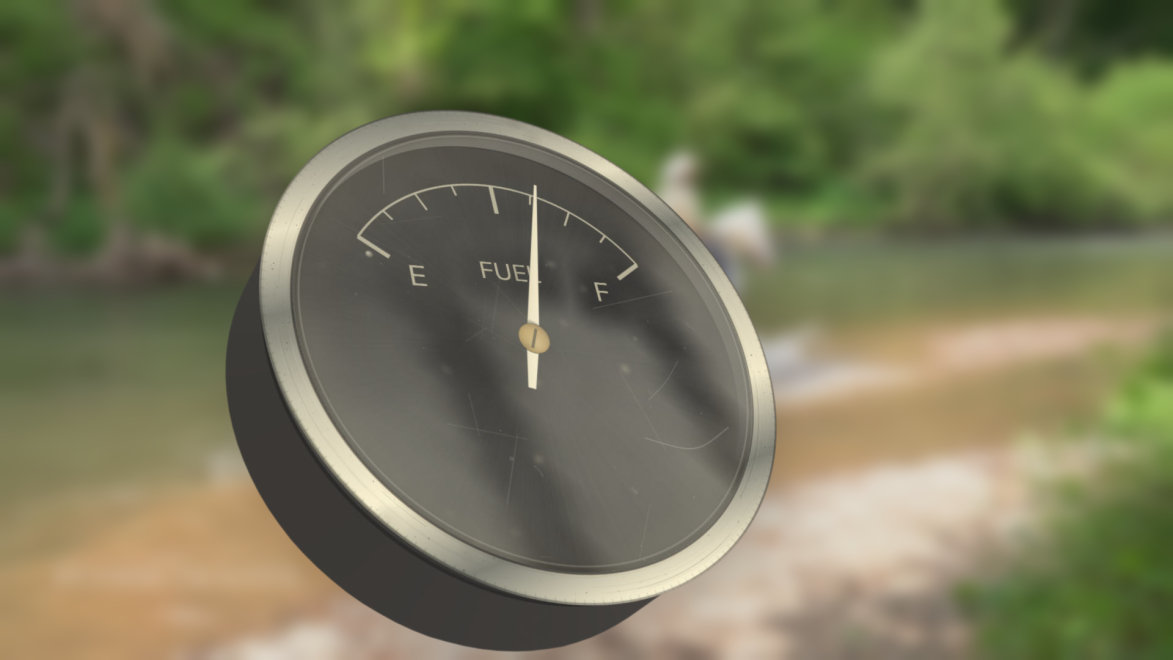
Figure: value=0.625
